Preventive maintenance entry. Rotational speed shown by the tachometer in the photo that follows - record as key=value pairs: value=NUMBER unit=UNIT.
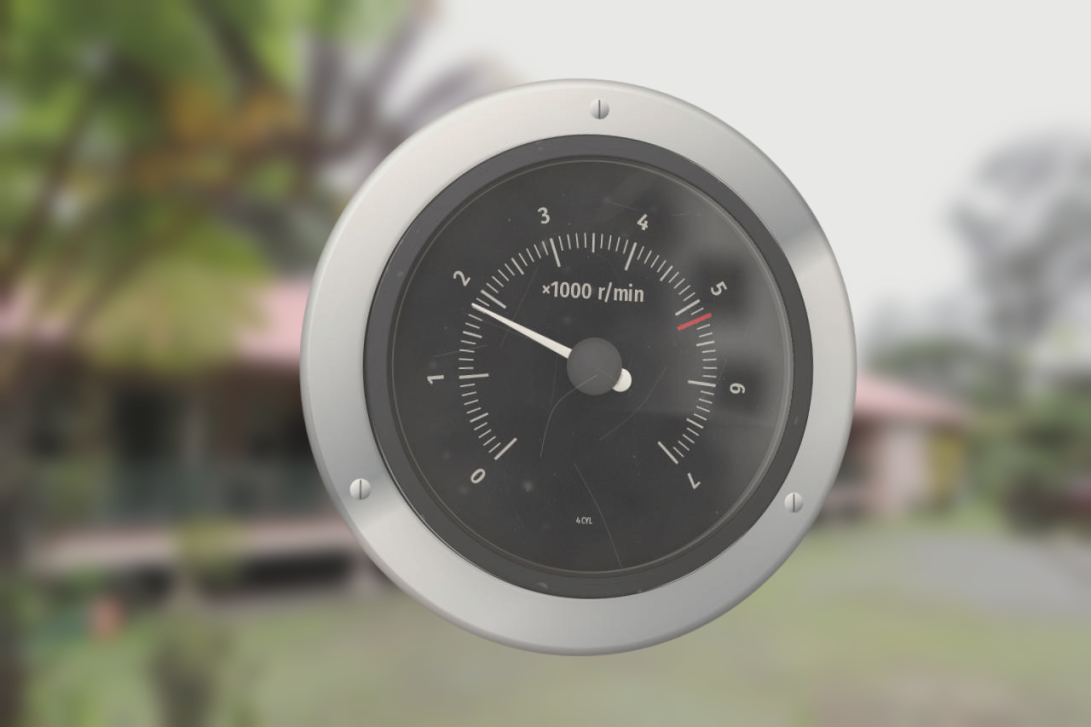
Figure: value=1800 unit=rpm
